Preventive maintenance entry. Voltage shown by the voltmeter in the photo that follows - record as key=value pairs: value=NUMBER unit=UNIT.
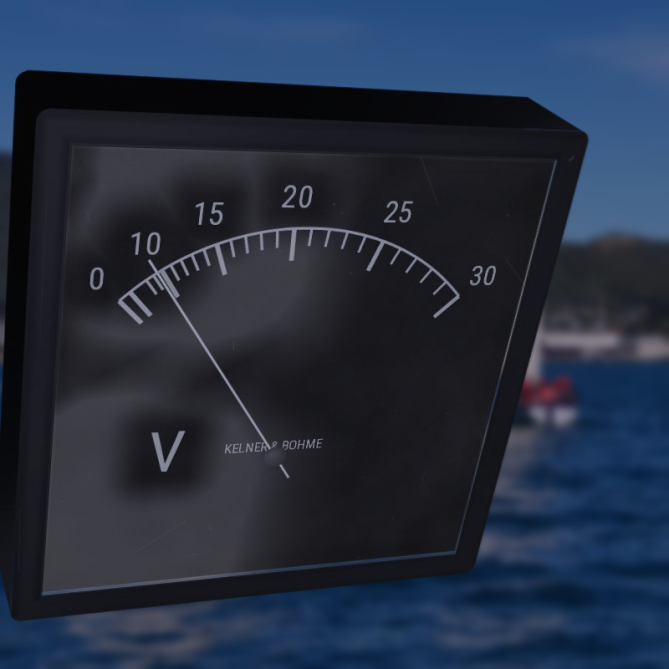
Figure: value=9.5 unit=V
